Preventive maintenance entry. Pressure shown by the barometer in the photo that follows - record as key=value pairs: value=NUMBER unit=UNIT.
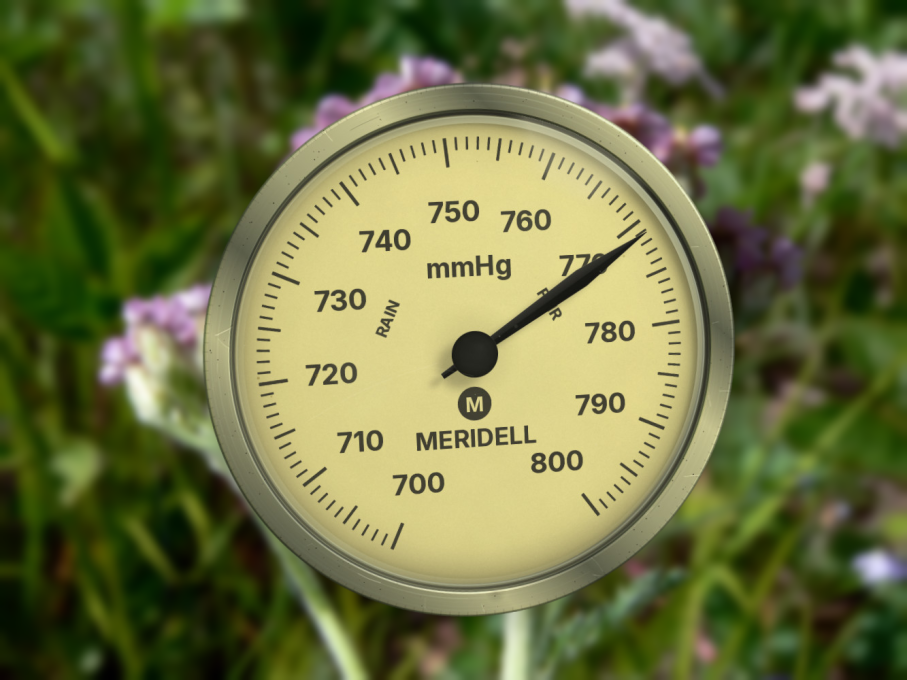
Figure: value=771 unit=mmHg
